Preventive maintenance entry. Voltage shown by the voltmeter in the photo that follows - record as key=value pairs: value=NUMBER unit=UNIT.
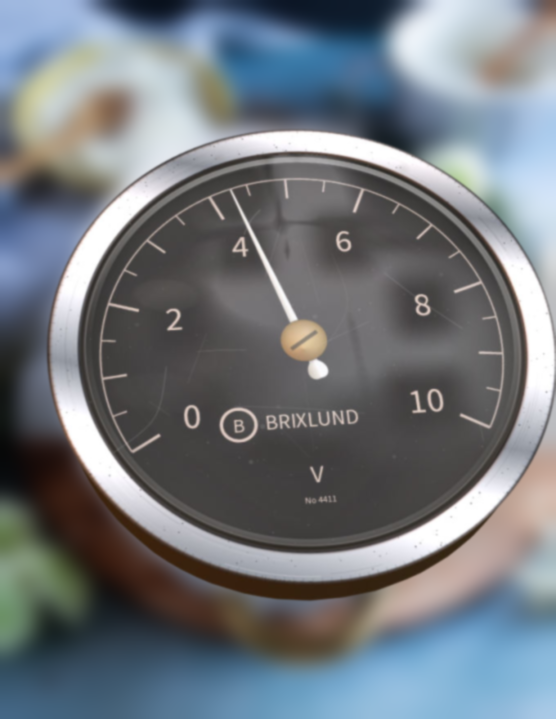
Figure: value=4.25 unit=V
